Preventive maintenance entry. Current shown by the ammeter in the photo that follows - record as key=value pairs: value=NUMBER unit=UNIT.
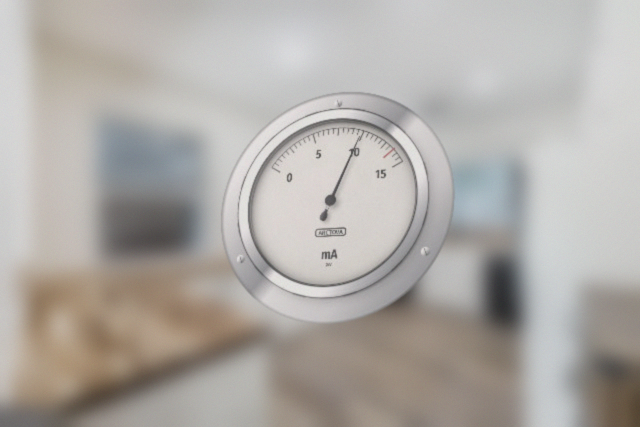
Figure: value=10 unit=mA
